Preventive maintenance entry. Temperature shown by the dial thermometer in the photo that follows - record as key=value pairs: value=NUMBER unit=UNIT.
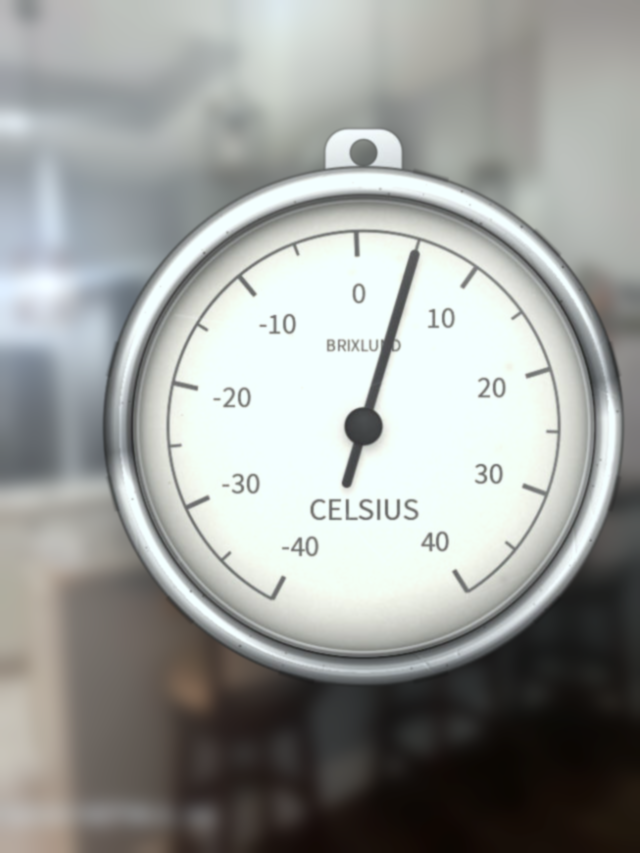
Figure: value=5 unit=°C
